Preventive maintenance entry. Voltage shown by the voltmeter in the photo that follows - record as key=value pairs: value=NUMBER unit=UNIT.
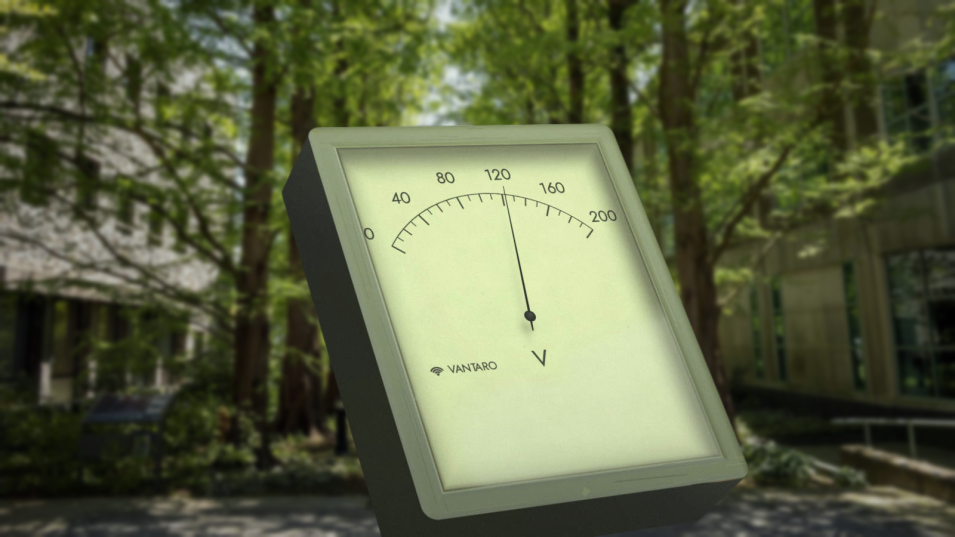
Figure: value=120 unit=V
